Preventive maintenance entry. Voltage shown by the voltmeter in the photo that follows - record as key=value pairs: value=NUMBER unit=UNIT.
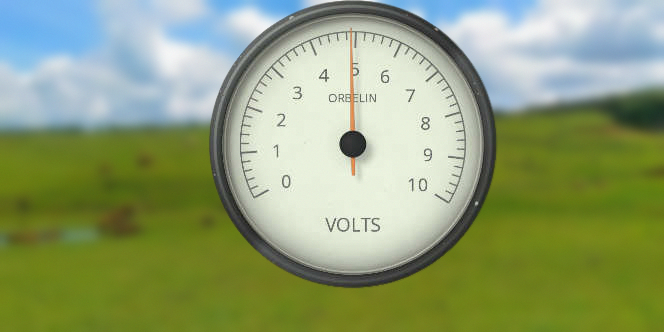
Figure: value=4.9 unit=V
